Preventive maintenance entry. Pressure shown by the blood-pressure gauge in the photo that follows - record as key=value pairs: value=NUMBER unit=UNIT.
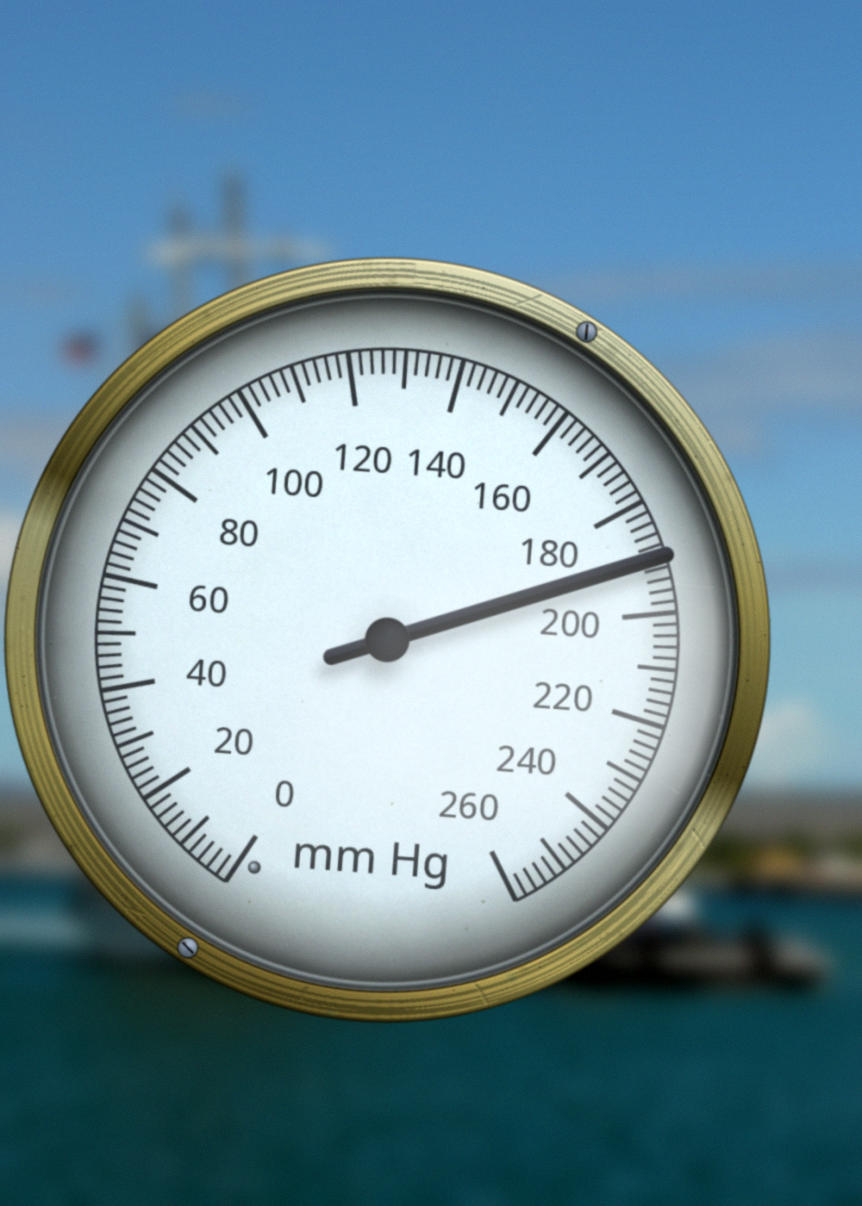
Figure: value=190 unit=mmHg
